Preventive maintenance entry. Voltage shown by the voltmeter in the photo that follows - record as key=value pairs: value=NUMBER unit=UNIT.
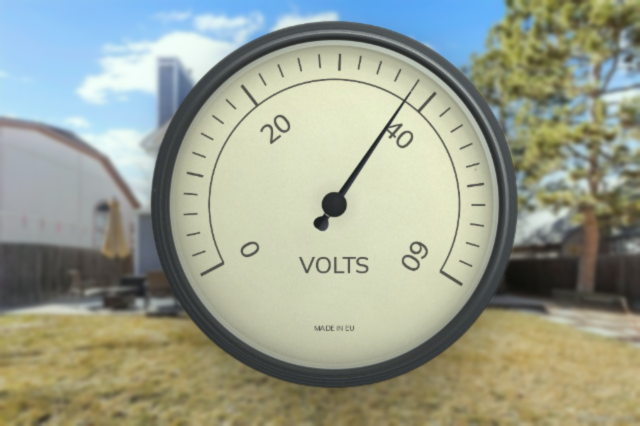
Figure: value=38 unit=V
